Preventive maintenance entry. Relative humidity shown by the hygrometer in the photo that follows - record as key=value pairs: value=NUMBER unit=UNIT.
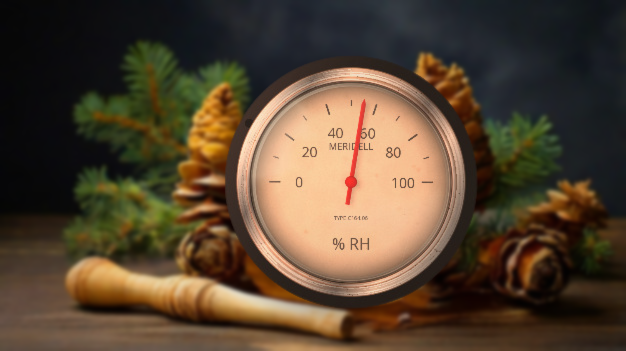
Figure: value=55 unit=%
